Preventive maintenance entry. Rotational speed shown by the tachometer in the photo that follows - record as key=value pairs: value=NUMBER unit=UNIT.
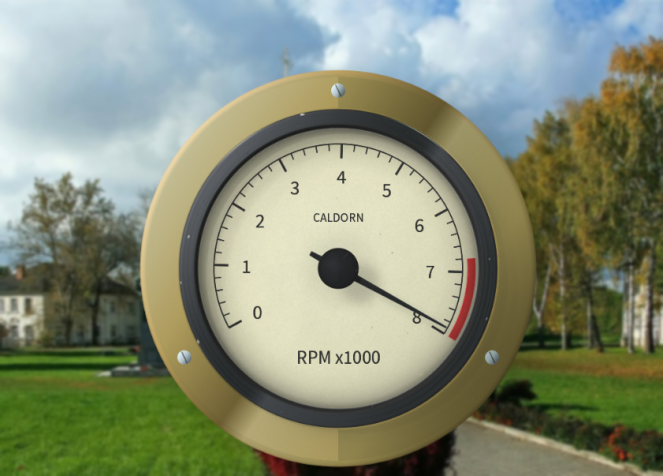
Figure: value=7900 unit=rpm
